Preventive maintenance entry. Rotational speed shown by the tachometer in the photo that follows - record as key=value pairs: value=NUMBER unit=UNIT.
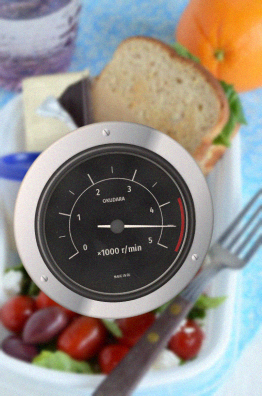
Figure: value=4500 unit=rpm
